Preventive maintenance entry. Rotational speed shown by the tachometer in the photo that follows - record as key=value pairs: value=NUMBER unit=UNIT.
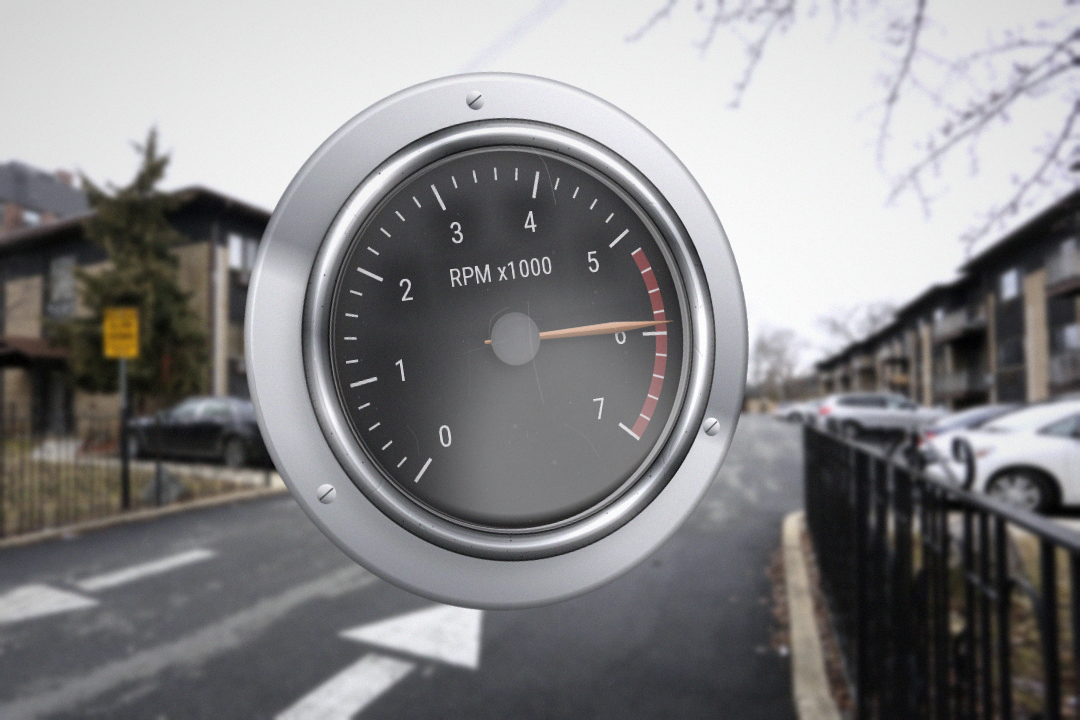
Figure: value=5900 unit=rpm
